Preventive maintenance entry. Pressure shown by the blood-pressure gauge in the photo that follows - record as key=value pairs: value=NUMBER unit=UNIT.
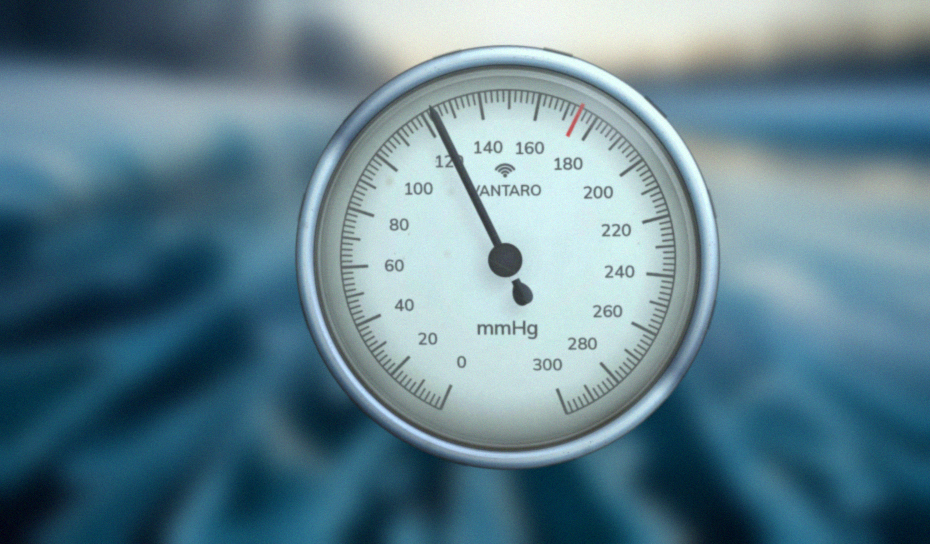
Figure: value=124 unit=mmHg
